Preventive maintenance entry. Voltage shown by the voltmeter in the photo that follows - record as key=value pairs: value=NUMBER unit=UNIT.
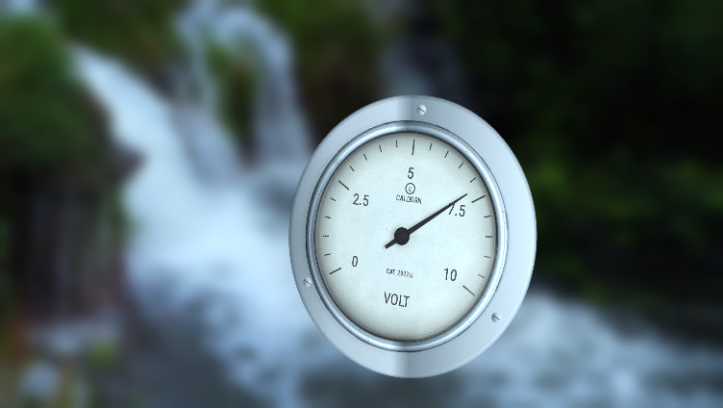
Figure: value=7.25 unit=V
